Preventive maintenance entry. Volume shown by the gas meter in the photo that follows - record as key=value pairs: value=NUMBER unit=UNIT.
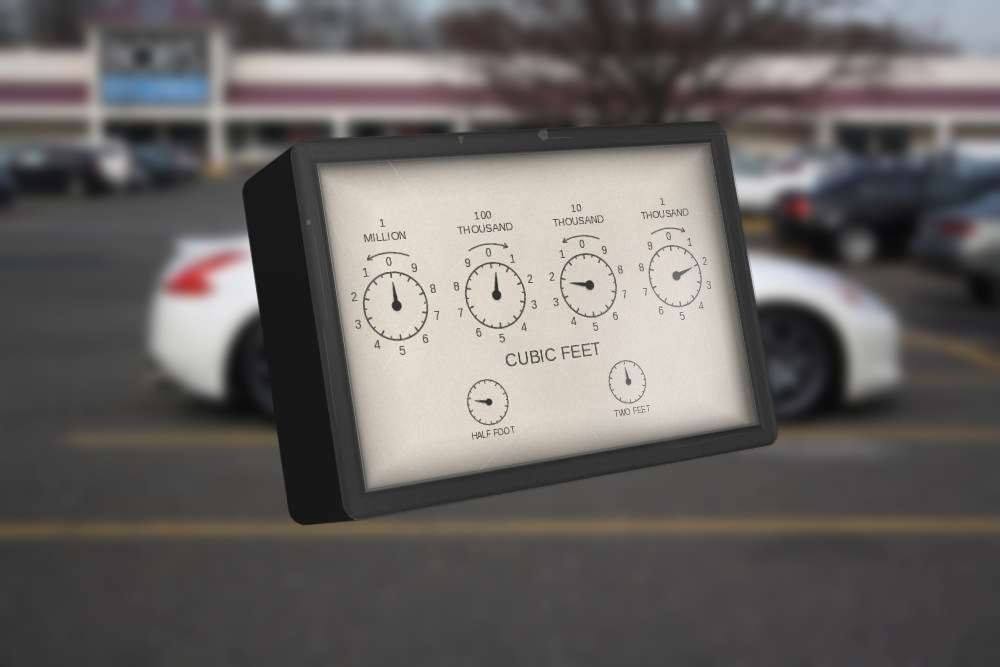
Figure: value=2200 unit=ft³
